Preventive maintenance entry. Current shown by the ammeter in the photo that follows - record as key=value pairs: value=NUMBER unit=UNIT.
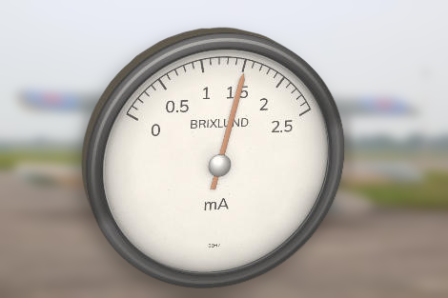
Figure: value=1.5 unit=mA
